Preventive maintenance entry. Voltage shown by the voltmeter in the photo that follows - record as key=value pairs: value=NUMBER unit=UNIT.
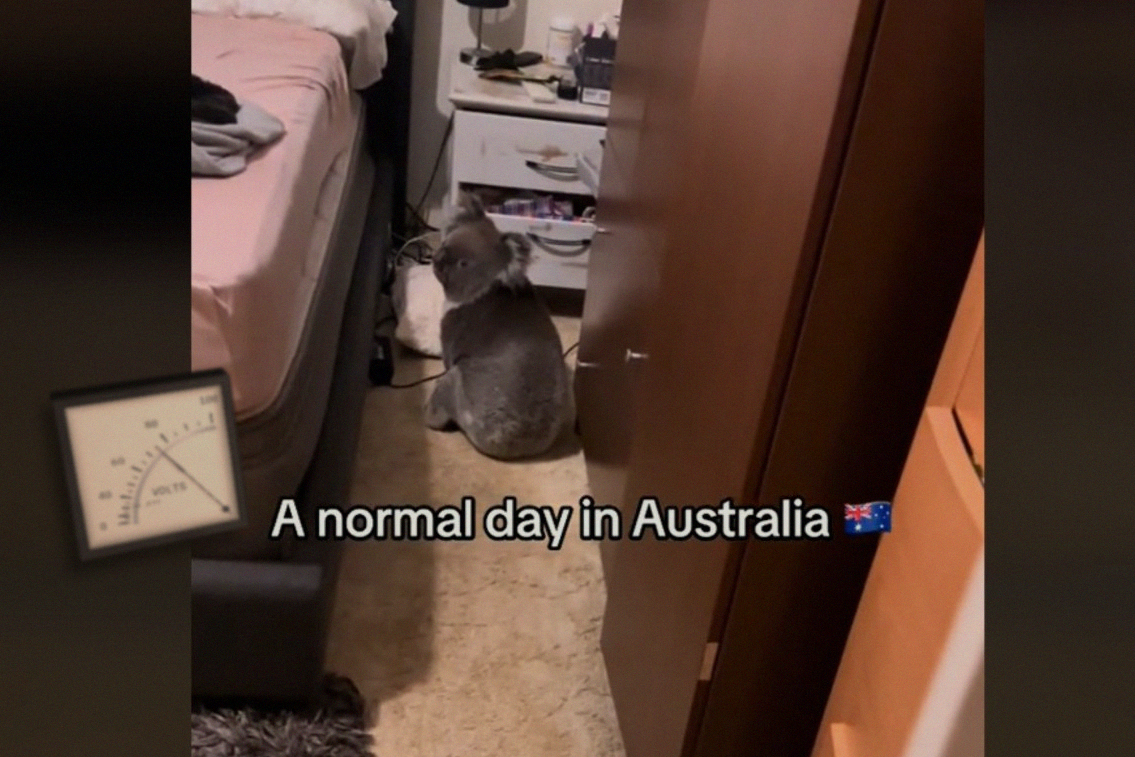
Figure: value=75 unit=V
